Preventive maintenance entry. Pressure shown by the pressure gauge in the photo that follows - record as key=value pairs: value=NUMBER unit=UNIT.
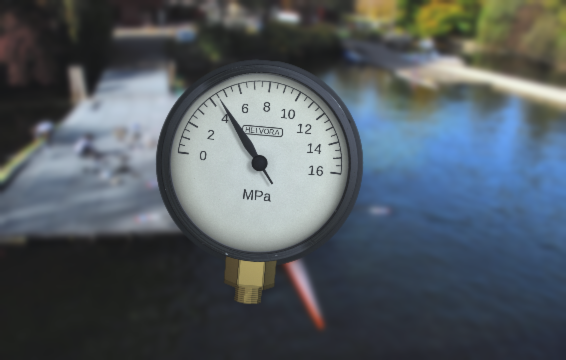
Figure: value=4.5 unit=MPa
